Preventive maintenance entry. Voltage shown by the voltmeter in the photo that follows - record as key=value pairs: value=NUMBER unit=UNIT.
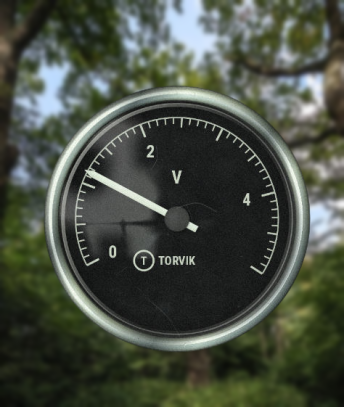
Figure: value=1.15 unit=V
